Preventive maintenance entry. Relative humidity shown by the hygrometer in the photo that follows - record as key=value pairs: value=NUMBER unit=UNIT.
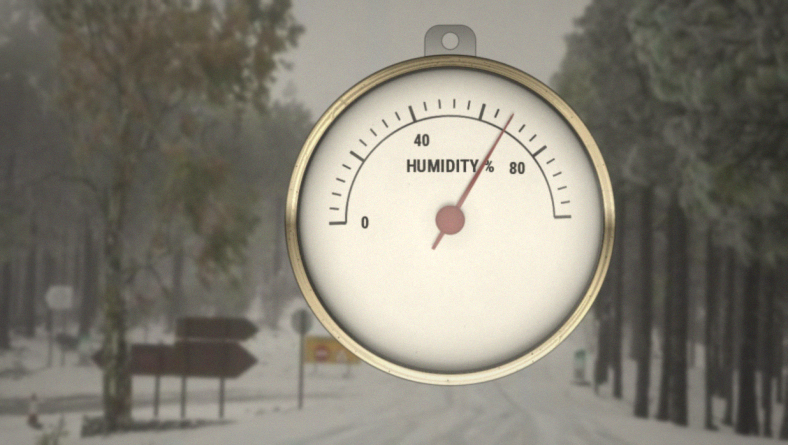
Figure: value=68 unit=%
